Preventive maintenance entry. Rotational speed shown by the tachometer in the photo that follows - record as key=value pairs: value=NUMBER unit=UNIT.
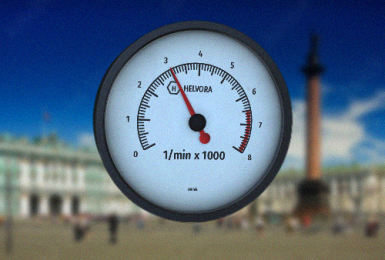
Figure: value=3000 unit=rpm
